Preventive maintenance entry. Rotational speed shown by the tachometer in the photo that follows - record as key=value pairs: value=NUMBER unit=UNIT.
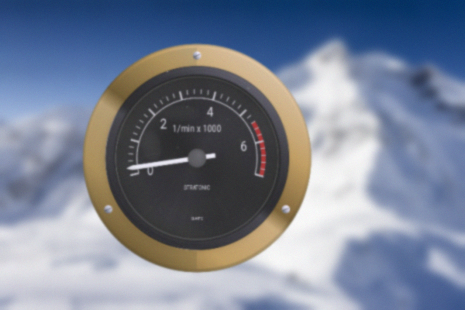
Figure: value=200 unit=rpm
